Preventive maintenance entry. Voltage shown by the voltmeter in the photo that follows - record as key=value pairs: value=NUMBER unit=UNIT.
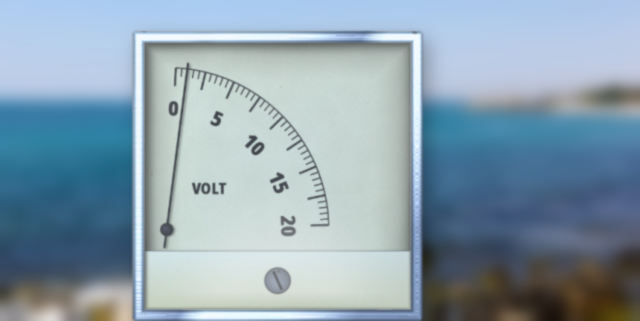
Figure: value=1 unit=V
